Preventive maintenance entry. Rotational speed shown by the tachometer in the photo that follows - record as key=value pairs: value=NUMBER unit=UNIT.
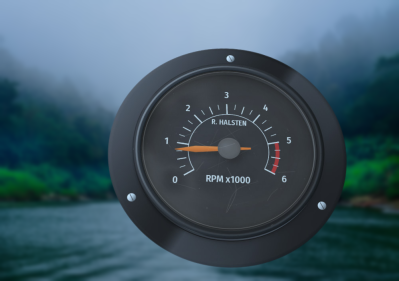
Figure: value=750 unit=rpm
